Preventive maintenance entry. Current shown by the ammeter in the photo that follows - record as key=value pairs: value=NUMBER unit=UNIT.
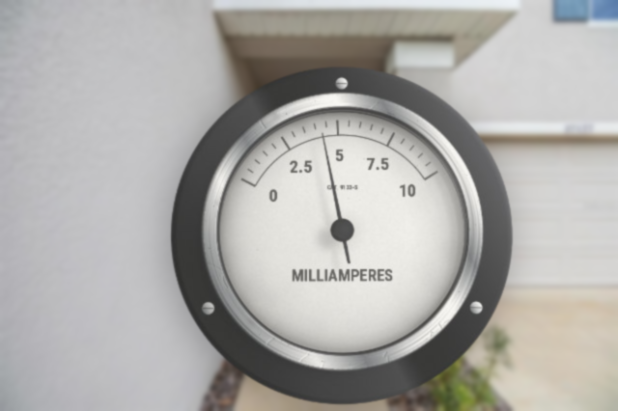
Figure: value=4.25 unit=mA
